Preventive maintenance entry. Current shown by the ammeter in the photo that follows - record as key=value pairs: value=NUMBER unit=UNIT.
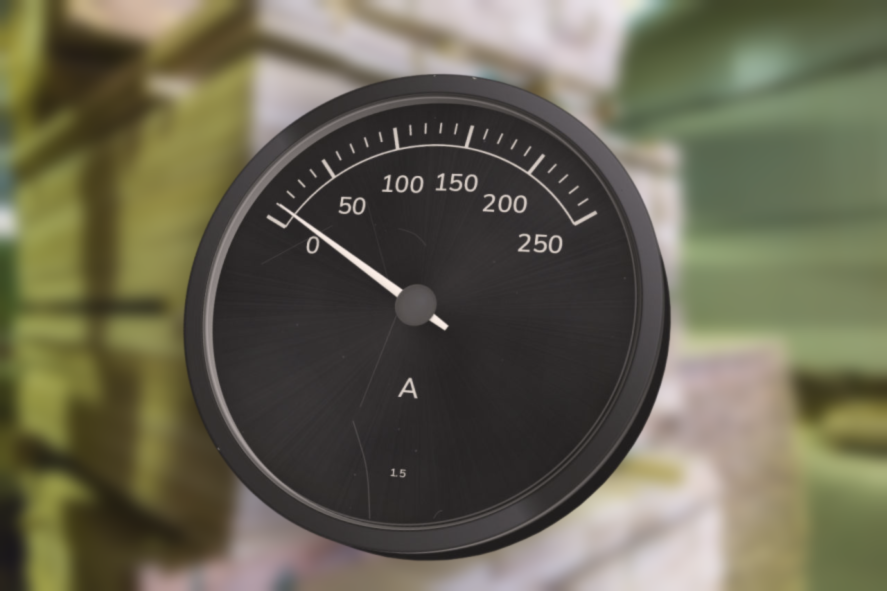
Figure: value=10 unit=A
